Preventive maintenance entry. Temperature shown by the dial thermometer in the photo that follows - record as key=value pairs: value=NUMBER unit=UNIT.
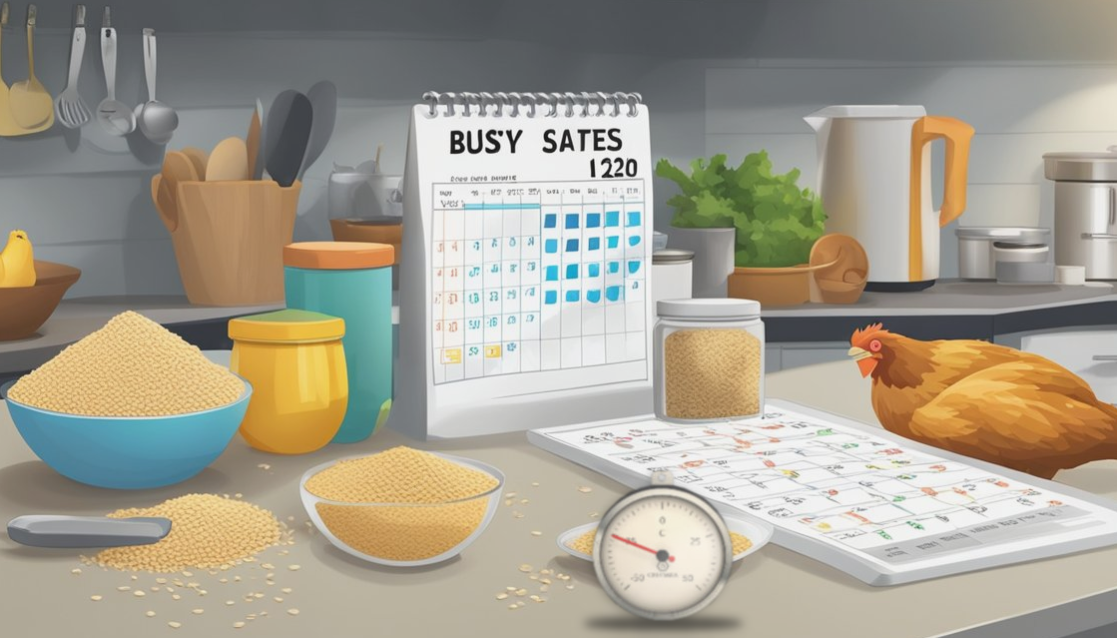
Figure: value=-25 unit=°C
